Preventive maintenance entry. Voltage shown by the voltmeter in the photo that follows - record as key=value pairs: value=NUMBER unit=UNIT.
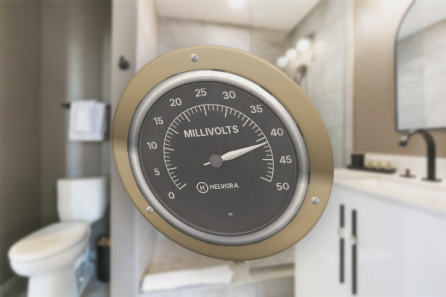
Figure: value=41 unit=mV
